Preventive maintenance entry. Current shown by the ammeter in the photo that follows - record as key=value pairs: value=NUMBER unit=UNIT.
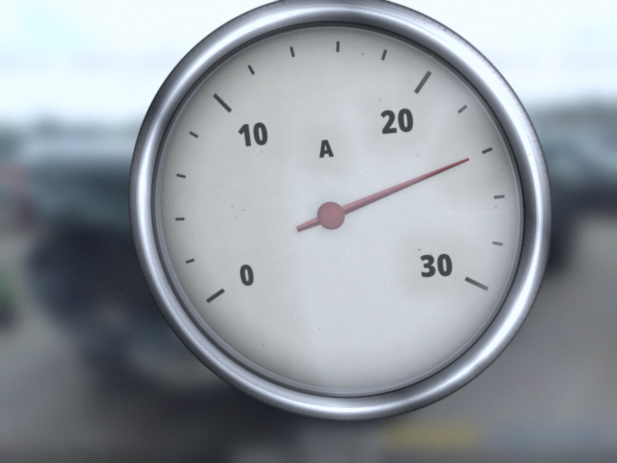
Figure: value=24 unit=A
